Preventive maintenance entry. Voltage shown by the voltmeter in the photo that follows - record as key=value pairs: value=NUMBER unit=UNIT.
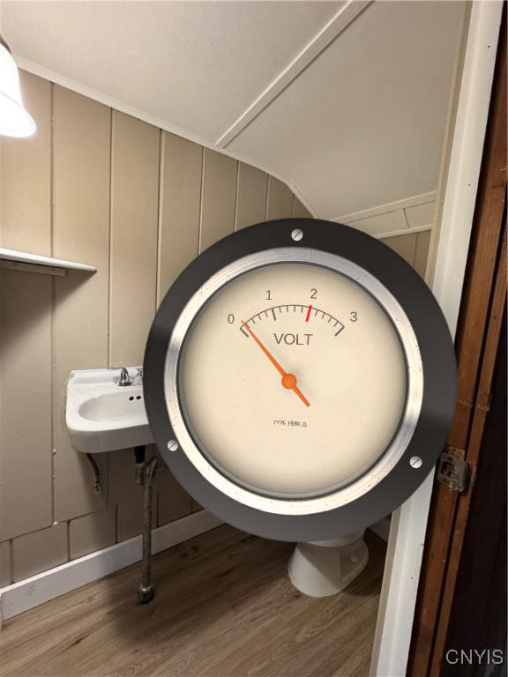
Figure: value=0.2 unit=V
